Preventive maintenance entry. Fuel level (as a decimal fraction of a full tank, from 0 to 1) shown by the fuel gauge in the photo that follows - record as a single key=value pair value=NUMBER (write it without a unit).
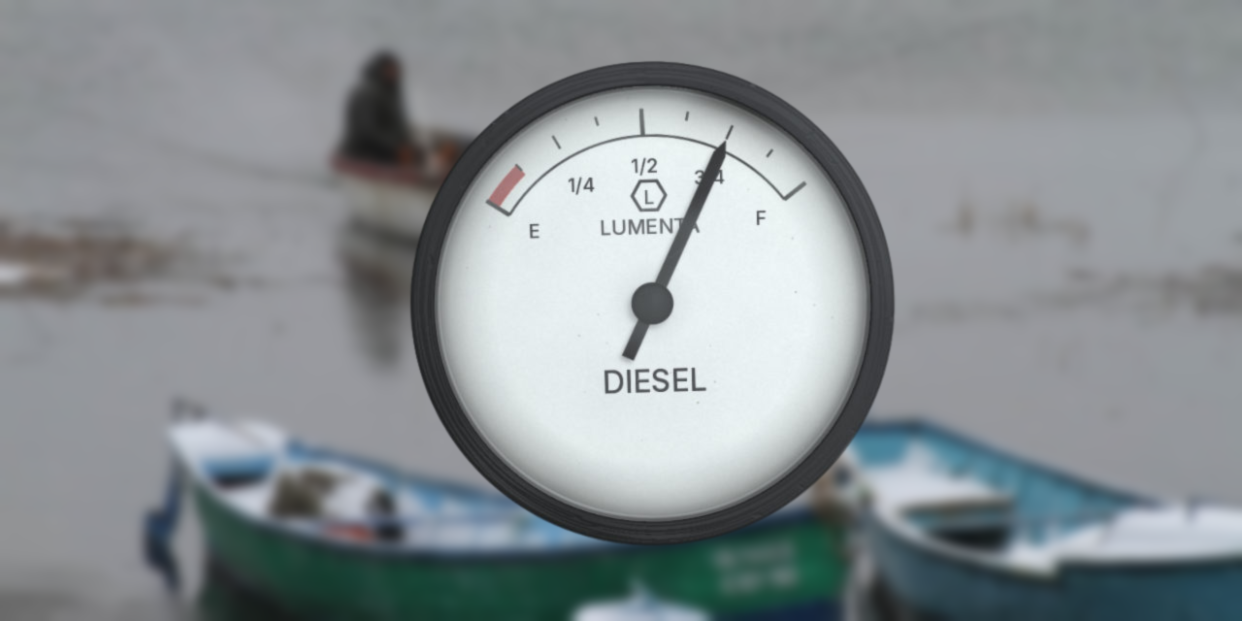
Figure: value=0.75
